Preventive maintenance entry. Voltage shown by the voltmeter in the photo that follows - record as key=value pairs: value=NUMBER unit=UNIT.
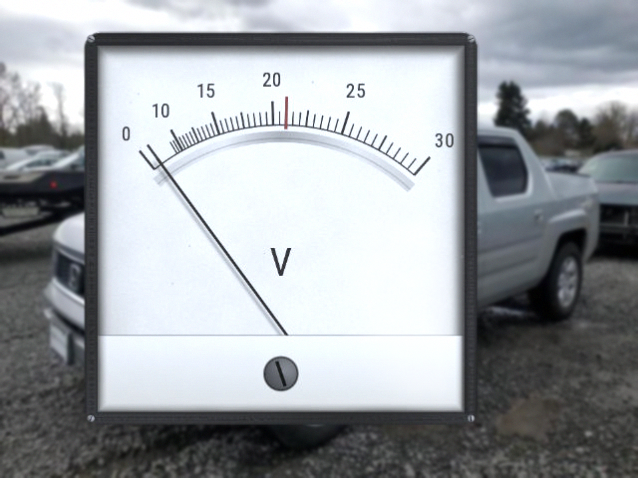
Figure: value=5 unit=V
